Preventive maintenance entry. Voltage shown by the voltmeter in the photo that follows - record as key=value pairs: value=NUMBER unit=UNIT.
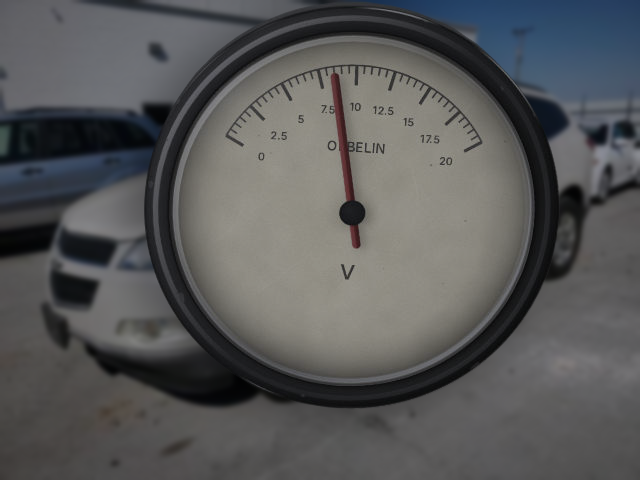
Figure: value=8.5 unit=V
